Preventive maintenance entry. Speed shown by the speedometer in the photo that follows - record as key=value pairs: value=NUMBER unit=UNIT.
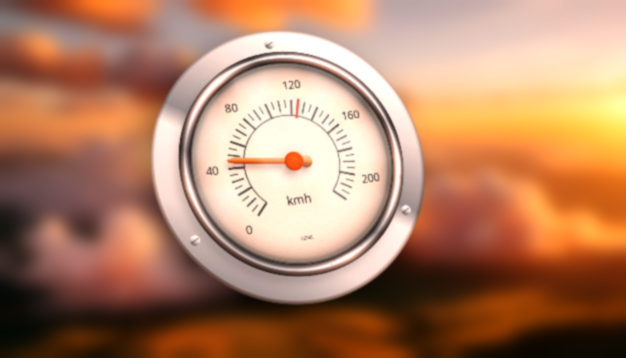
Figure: value=45 unit=km/h
